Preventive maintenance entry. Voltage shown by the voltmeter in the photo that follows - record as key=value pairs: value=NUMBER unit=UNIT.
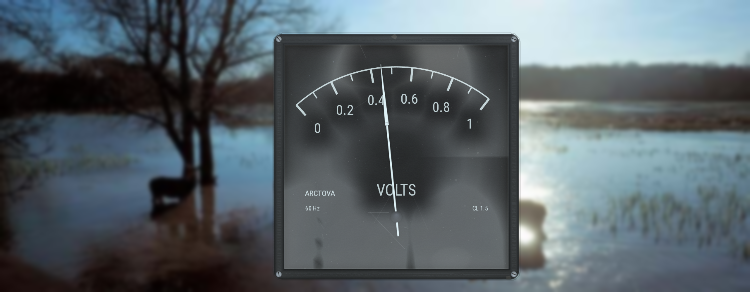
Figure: value=0.45 unit=V
